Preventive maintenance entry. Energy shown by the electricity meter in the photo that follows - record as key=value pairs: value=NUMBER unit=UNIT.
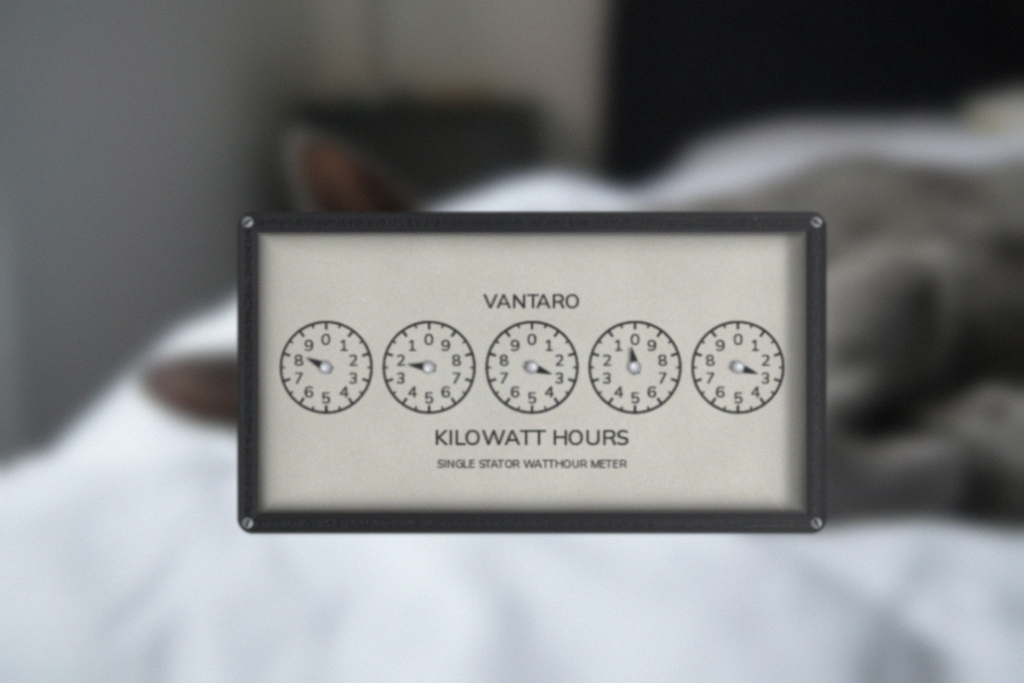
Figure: value=82303 unit=kWh
